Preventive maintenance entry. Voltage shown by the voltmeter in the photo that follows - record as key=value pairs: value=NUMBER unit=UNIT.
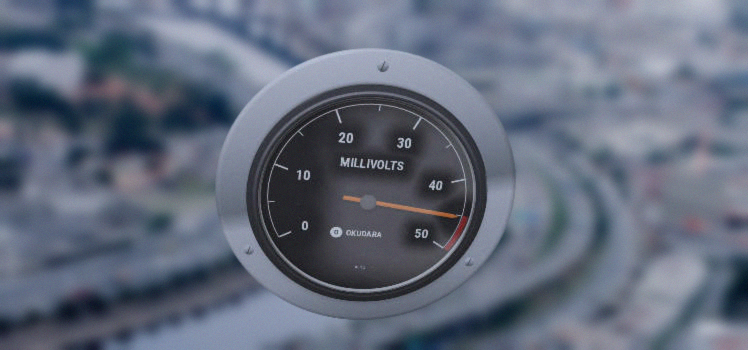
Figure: value=45 unit=mV
